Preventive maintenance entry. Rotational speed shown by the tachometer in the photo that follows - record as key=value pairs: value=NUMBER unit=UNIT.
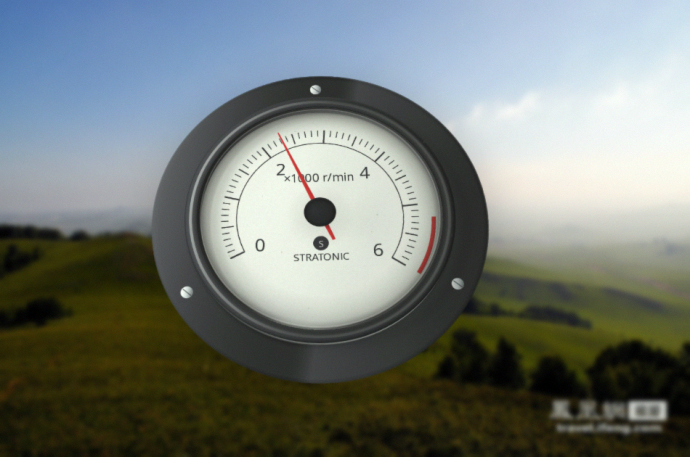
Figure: value=2300 unit=rpm
